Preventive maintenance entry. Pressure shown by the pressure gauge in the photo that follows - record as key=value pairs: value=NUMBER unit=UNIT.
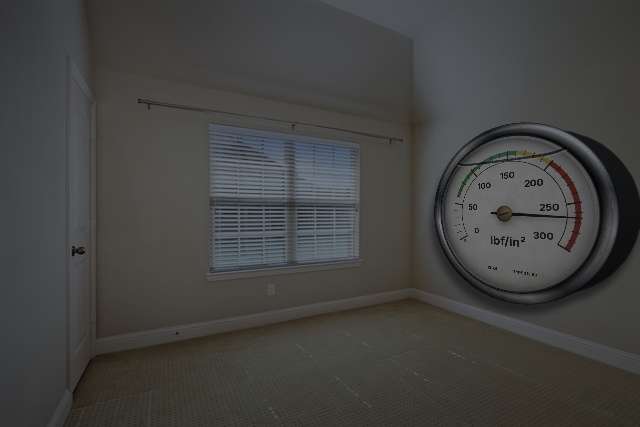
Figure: value=265 unit=psi
